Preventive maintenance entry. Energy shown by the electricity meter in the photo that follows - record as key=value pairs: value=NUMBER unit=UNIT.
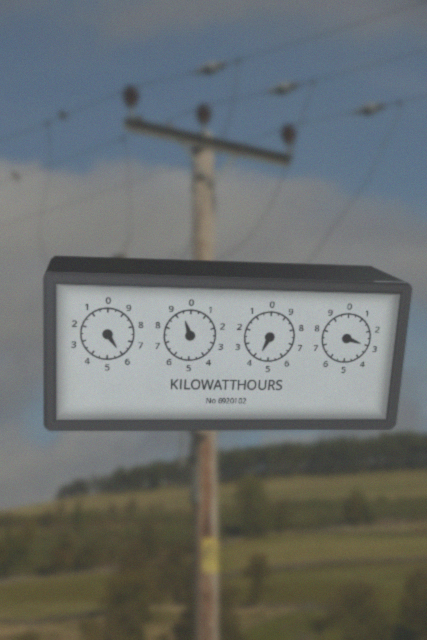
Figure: value=5943 unit=kWh
